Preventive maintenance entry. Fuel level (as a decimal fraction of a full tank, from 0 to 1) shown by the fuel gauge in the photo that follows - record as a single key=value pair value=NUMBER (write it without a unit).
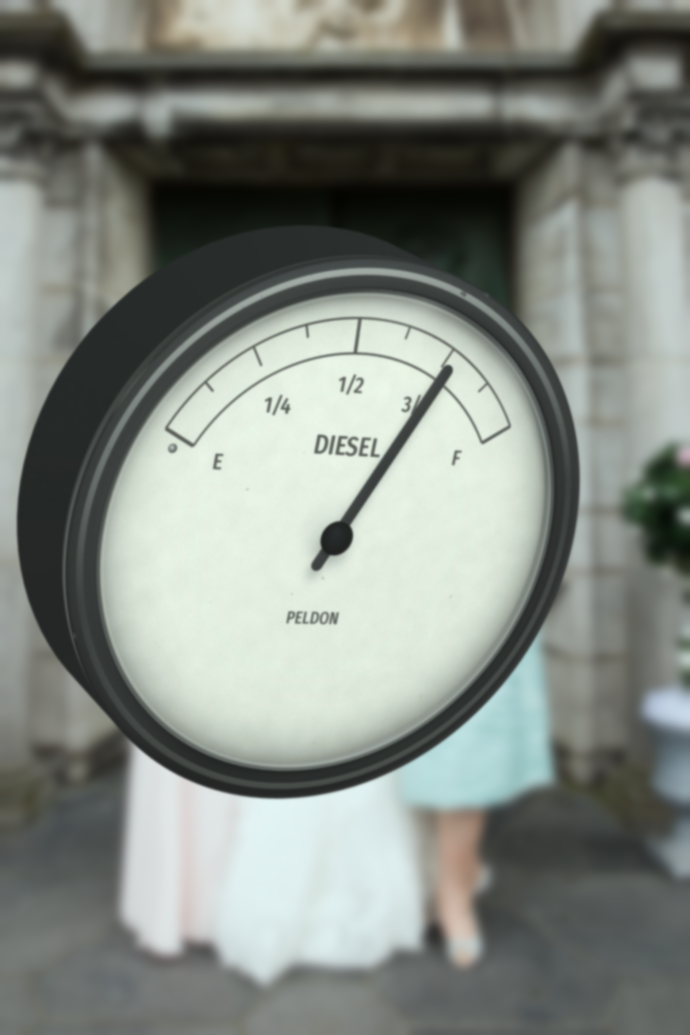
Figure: value=0.75
